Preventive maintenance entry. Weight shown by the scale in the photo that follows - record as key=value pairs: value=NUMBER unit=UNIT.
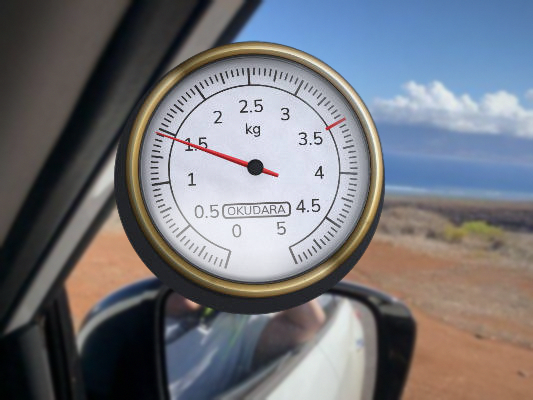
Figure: value=1.45 unit=kg
